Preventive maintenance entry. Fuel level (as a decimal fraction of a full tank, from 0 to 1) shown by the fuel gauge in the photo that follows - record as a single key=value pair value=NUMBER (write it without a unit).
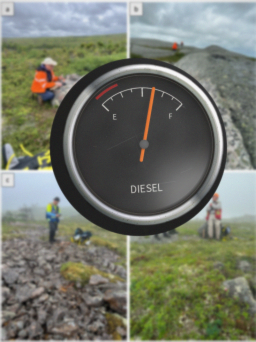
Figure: value=0.625
